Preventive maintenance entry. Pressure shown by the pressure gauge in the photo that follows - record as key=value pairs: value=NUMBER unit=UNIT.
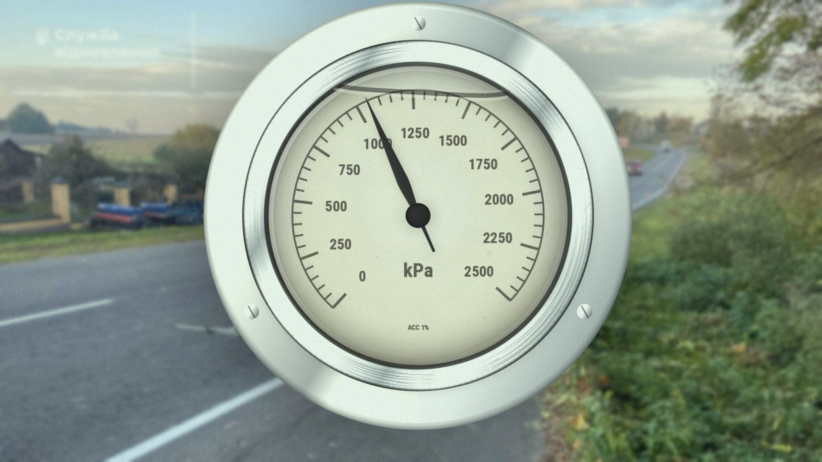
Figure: value=1050 unit=kPa
